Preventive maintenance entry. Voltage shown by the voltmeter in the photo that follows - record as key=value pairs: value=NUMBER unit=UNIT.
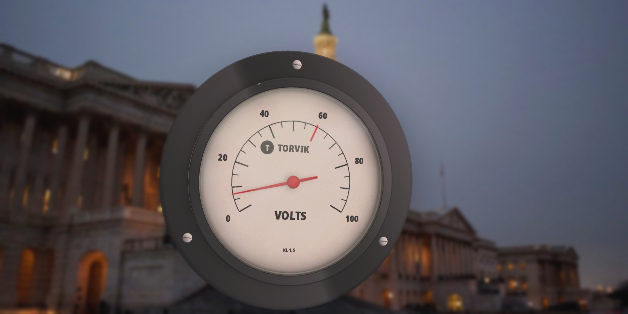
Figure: value=7.5 unit=V
